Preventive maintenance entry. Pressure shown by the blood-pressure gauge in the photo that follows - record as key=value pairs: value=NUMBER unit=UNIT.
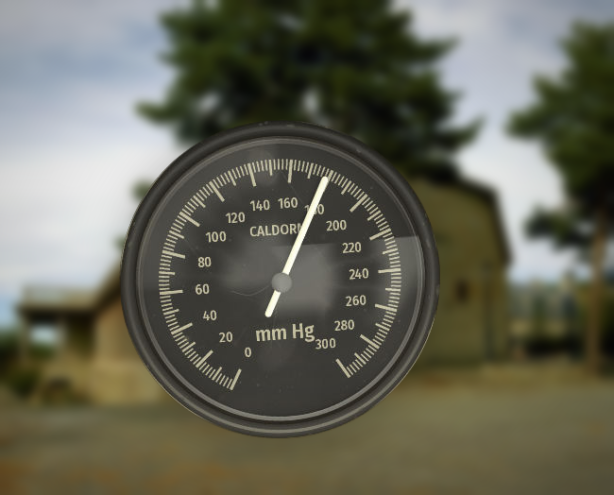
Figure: value=178 unit=mmHg
